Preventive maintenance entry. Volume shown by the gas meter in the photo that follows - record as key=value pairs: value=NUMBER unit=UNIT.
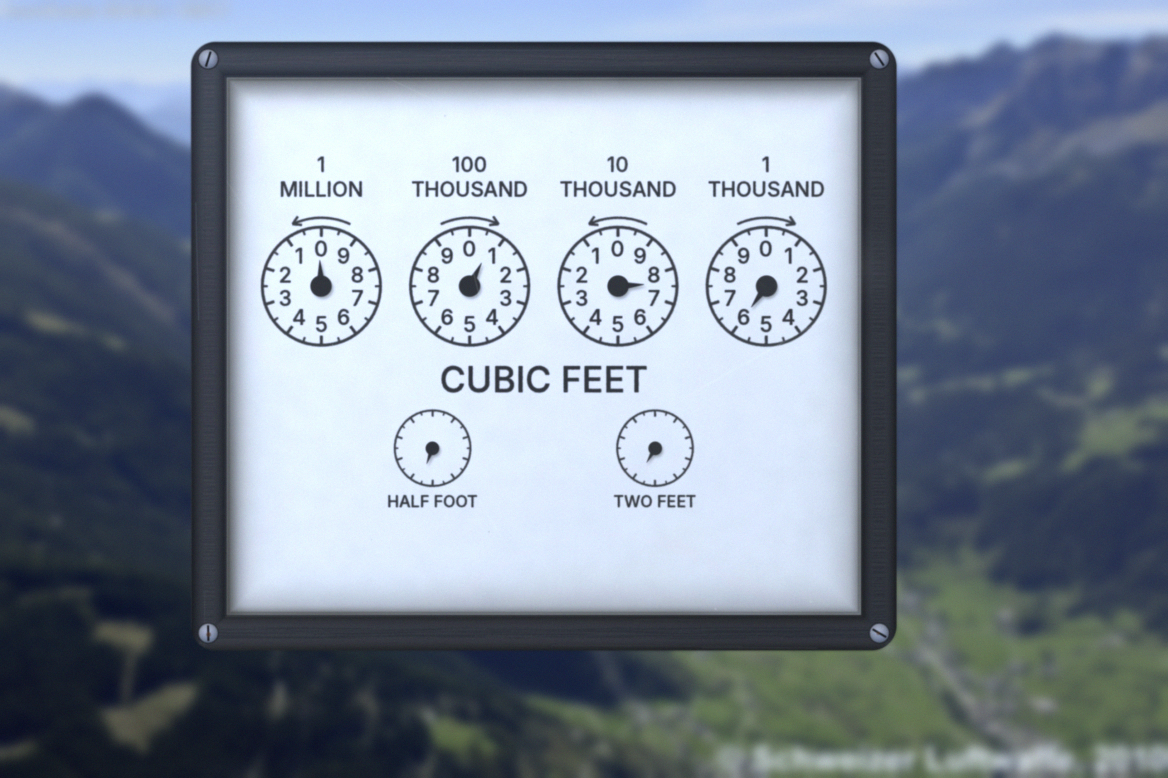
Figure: value=7600 unit=ft³
